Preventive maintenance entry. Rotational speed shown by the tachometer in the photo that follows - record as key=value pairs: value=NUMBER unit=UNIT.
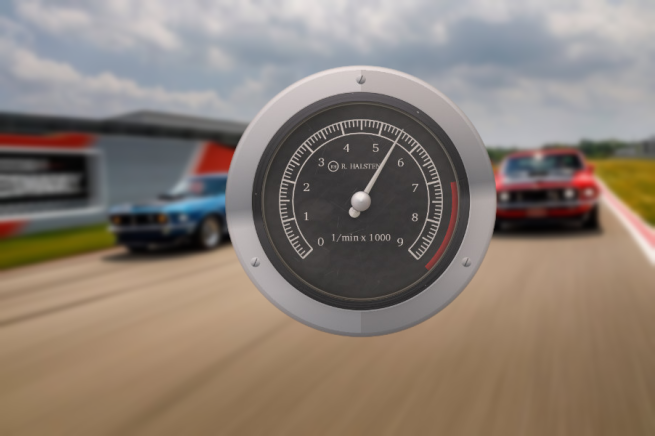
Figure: value=5500 unit=rpm
